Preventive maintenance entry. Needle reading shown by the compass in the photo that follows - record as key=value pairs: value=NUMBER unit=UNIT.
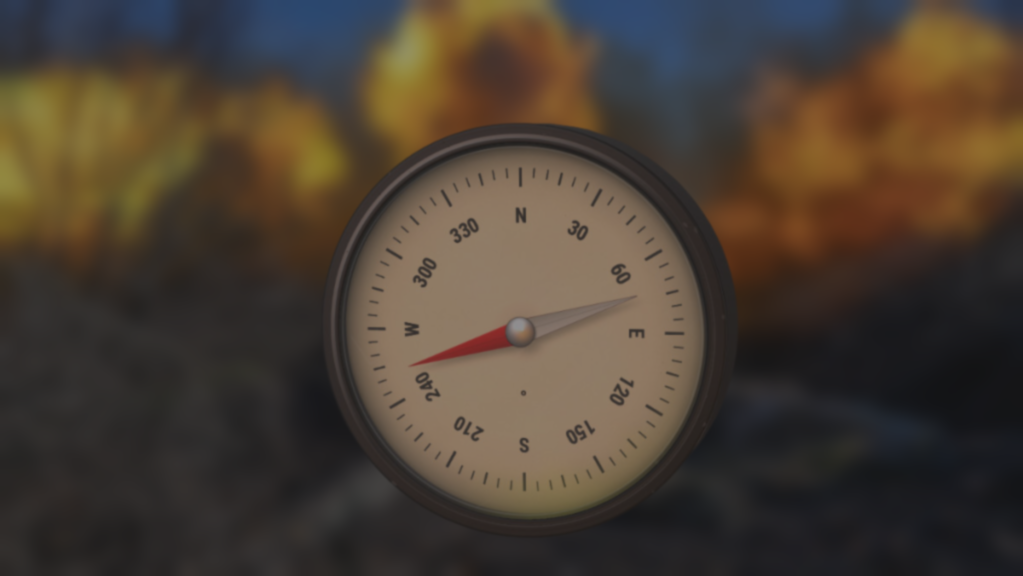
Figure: value=252.5 unit=°
